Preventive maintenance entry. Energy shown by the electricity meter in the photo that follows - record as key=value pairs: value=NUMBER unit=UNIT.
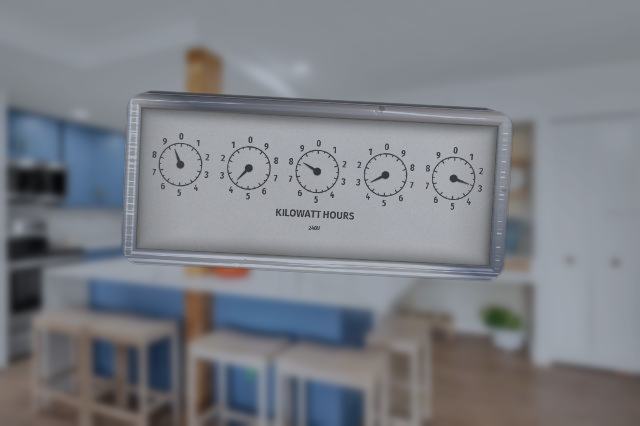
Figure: value=93833 unit=kWh
